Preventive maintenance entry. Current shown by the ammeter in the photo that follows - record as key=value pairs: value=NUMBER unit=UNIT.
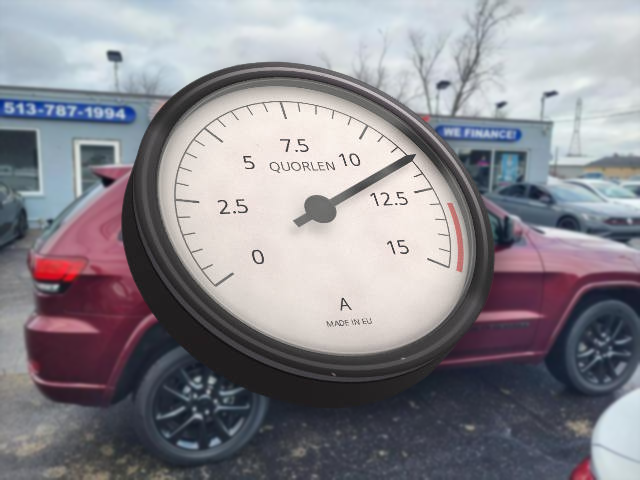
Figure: value=11.5 unit=A
